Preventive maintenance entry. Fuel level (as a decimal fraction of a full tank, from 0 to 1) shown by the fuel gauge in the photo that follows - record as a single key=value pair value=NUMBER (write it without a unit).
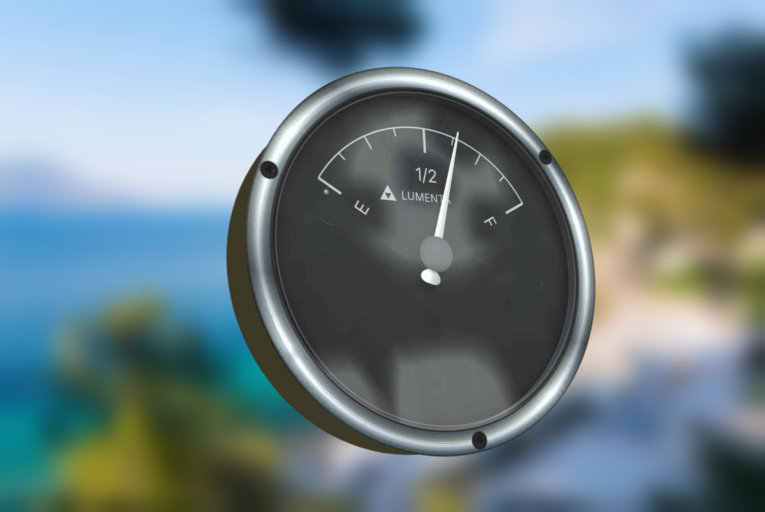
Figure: value=0.625
